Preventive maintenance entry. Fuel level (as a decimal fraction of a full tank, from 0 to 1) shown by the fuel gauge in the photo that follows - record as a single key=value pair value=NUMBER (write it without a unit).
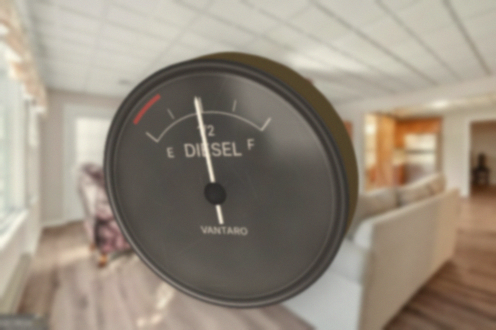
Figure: value=0.5
